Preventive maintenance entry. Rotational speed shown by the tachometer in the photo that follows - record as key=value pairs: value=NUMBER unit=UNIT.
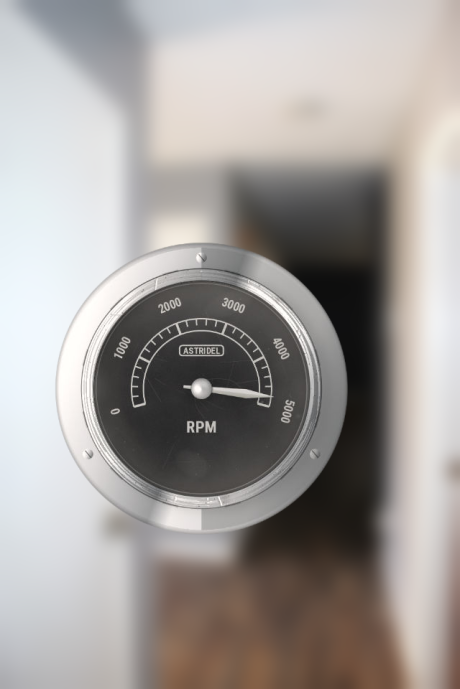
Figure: value=4800 unit=rpm
